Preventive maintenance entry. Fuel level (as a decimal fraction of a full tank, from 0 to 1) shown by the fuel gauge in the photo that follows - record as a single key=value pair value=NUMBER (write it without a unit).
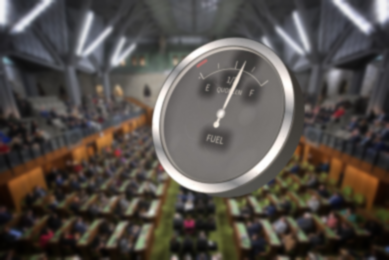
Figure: value=0.625
